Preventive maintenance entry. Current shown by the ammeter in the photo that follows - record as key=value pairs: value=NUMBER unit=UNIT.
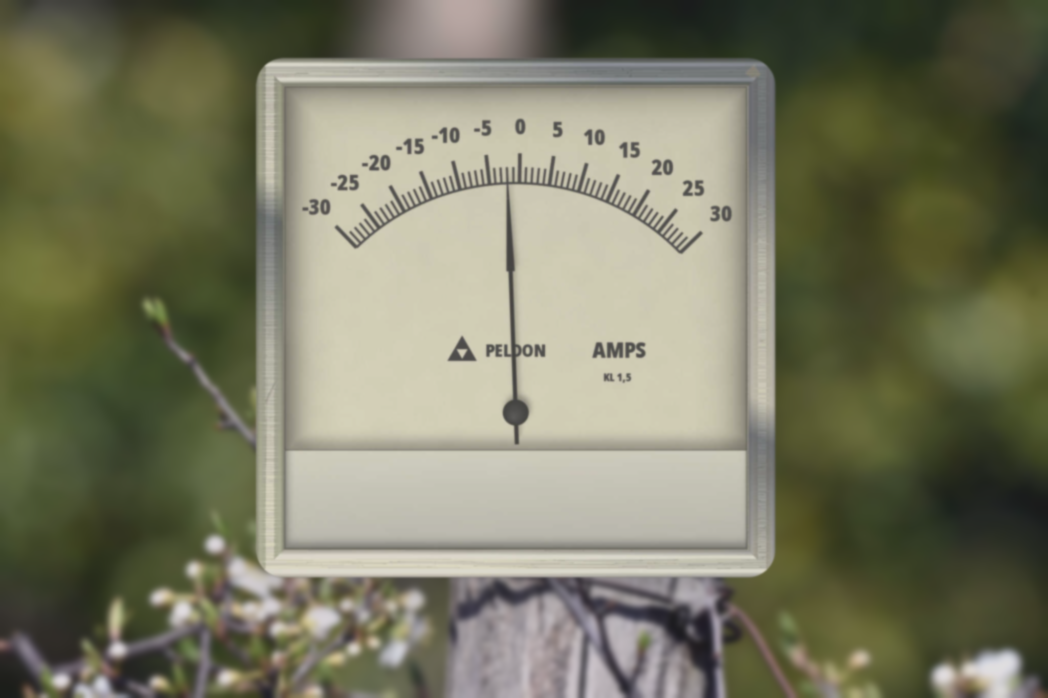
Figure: value=-2 unit=A
